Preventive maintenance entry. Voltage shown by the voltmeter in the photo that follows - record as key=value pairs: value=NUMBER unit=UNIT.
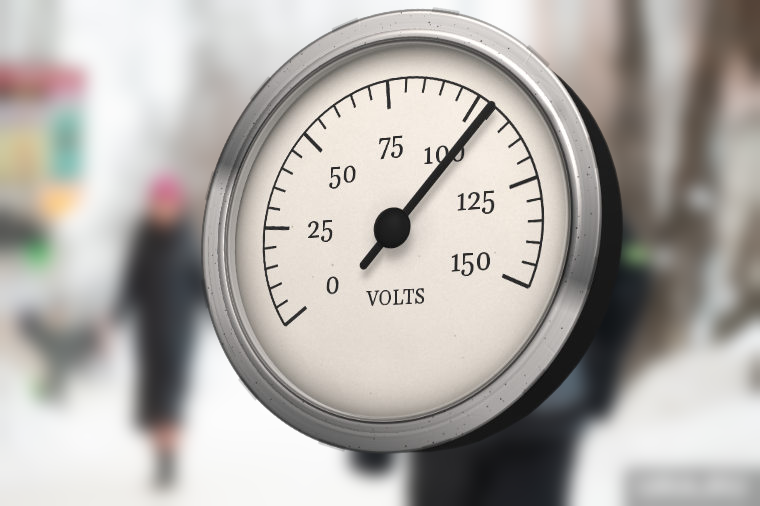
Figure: value=105 unit=V
